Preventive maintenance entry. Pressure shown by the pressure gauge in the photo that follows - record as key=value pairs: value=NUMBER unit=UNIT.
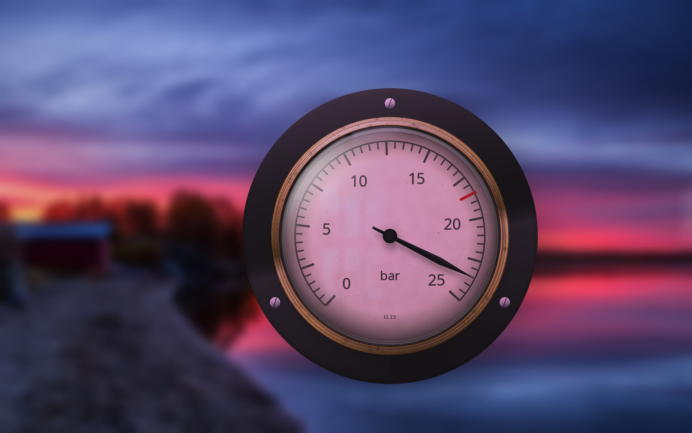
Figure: value=23.5 unit=bar
